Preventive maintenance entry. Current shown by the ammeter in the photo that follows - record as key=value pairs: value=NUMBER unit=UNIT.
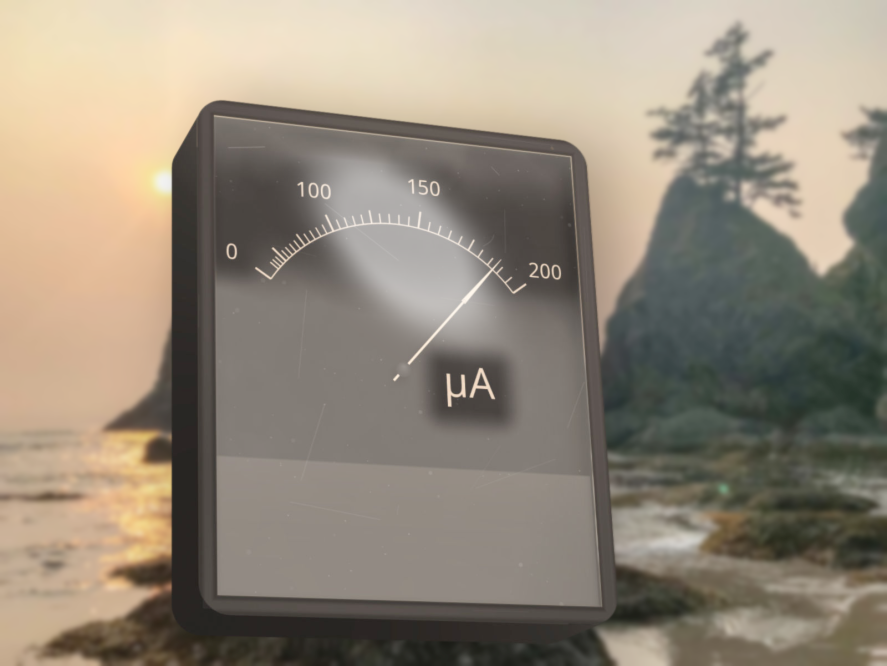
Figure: value=187.5 unit=µA
